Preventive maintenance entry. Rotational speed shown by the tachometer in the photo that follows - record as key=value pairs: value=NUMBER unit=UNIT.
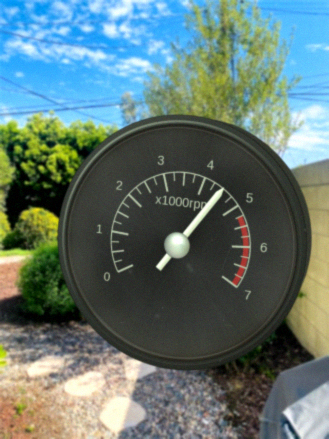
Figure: value=4500 unit=rpm
